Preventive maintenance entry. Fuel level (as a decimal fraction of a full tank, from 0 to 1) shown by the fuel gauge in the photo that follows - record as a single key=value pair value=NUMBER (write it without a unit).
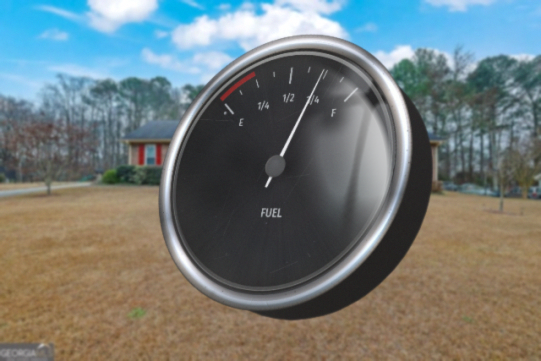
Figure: value=0.75
